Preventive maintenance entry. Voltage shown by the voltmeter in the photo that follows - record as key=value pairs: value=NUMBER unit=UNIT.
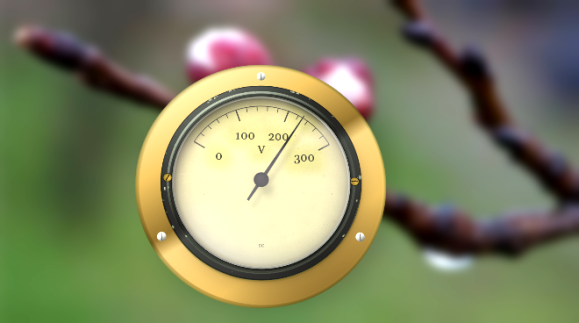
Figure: value=230 unit=V
